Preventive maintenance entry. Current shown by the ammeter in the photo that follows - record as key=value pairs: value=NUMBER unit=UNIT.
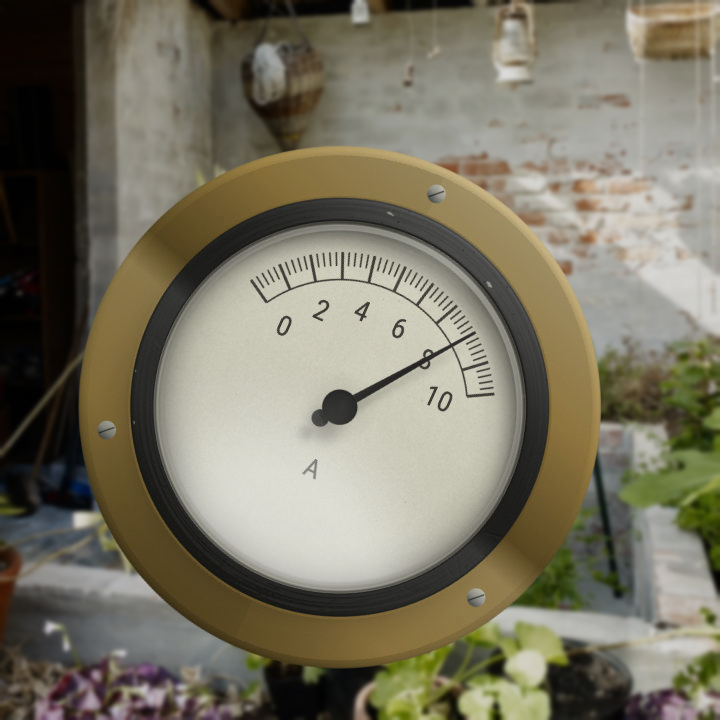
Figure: value=8 unit=A
